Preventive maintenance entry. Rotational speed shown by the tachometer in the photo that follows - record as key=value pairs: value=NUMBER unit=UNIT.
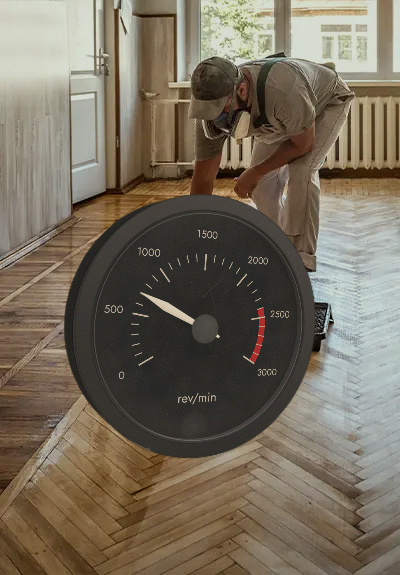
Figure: value=700 unit=rpm
